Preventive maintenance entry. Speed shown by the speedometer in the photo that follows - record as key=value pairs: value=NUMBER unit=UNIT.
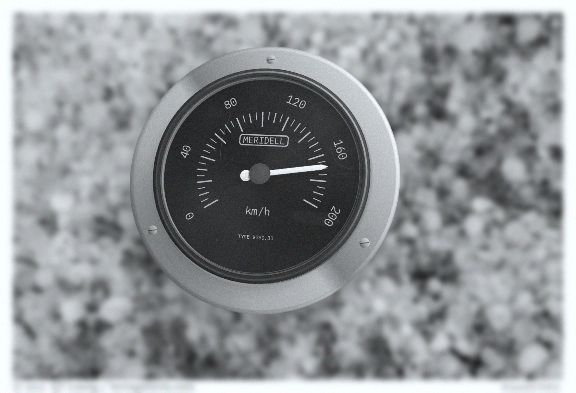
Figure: value=170 unit=km/h
